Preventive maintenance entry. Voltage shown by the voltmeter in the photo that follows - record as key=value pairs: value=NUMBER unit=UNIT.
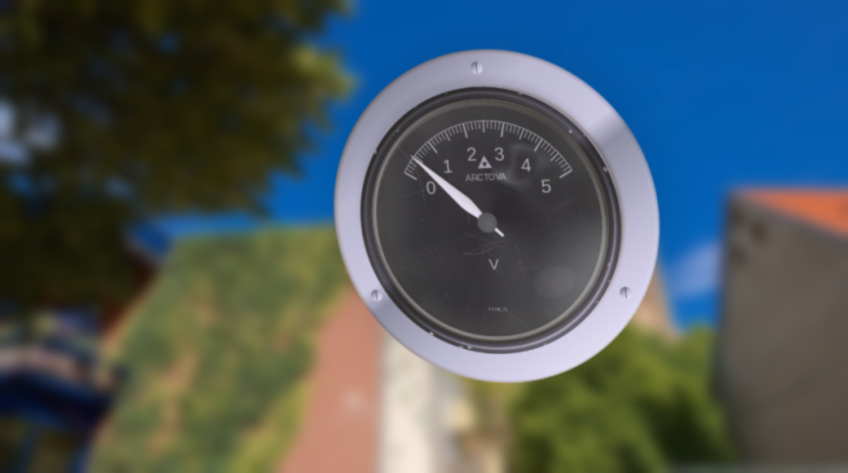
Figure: value=0.5 unit=V
